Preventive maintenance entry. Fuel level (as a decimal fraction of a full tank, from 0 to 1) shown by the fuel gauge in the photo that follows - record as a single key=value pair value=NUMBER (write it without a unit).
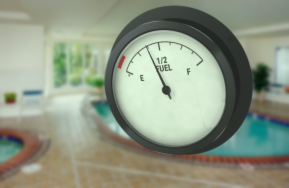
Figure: value=0.375
